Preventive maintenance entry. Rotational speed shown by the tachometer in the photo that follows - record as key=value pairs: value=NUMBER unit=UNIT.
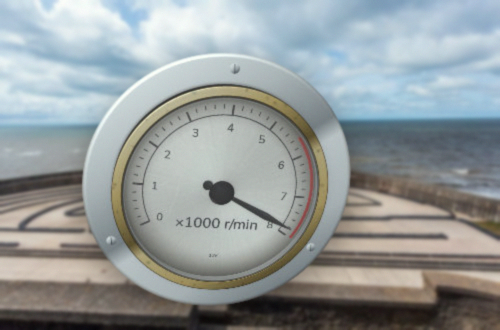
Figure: value=7800 unit=rpm
